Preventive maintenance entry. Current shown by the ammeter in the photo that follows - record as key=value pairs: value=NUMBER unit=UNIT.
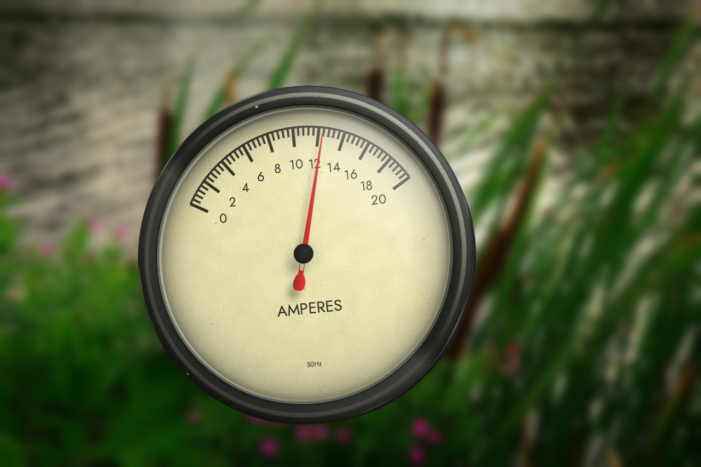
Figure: value=12.4 unit=A
